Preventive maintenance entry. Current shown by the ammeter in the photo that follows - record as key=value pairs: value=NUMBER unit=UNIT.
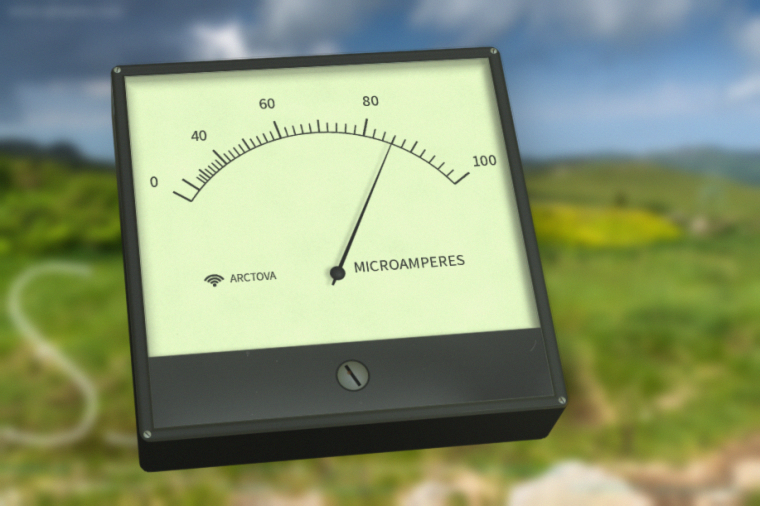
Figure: value=86 unit=µA
